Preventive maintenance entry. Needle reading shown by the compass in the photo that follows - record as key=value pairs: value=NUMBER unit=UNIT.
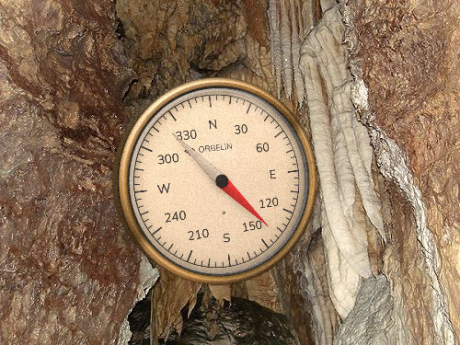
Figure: value=140 unit=°
